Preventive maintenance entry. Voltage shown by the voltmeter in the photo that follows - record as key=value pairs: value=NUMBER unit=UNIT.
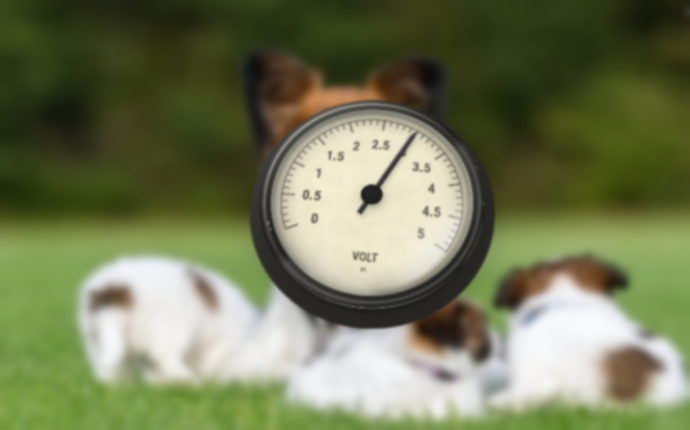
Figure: value=3 unit=V
